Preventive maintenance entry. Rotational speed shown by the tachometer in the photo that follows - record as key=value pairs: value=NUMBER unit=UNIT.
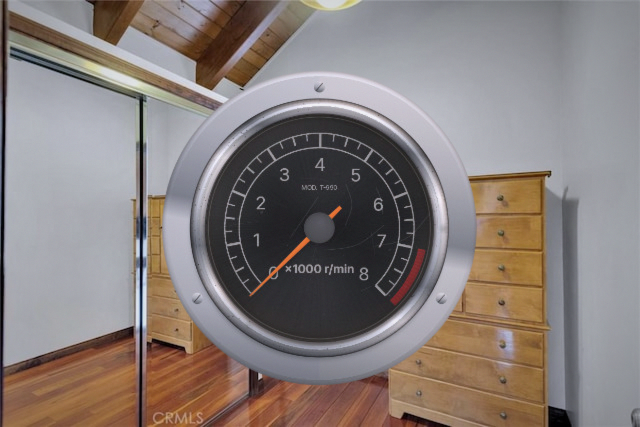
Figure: value=0 unit=rpm
